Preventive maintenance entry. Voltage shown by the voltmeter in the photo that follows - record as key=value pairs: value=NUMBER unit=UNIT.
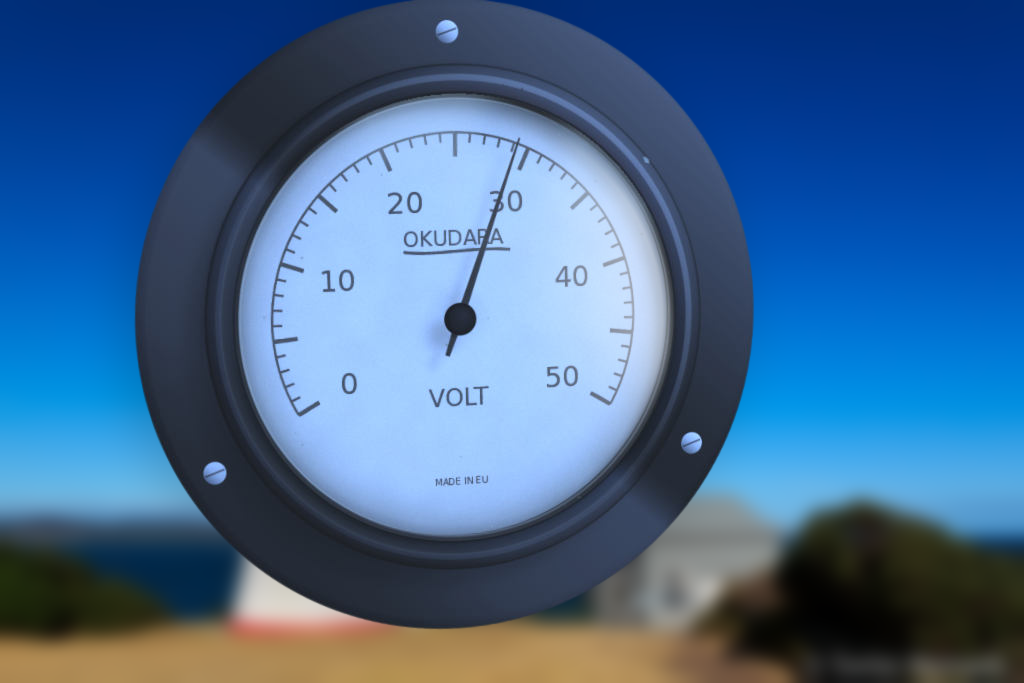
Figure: value=29 unit=V
